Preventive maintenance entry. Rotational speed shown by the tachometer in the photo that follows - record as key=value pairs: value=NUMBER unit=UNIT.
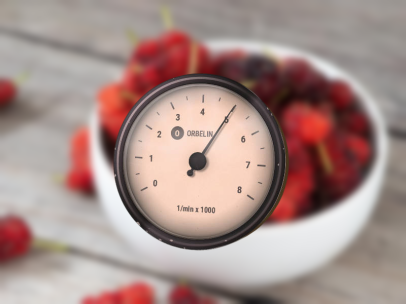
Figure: value=5000 unit=rpm
